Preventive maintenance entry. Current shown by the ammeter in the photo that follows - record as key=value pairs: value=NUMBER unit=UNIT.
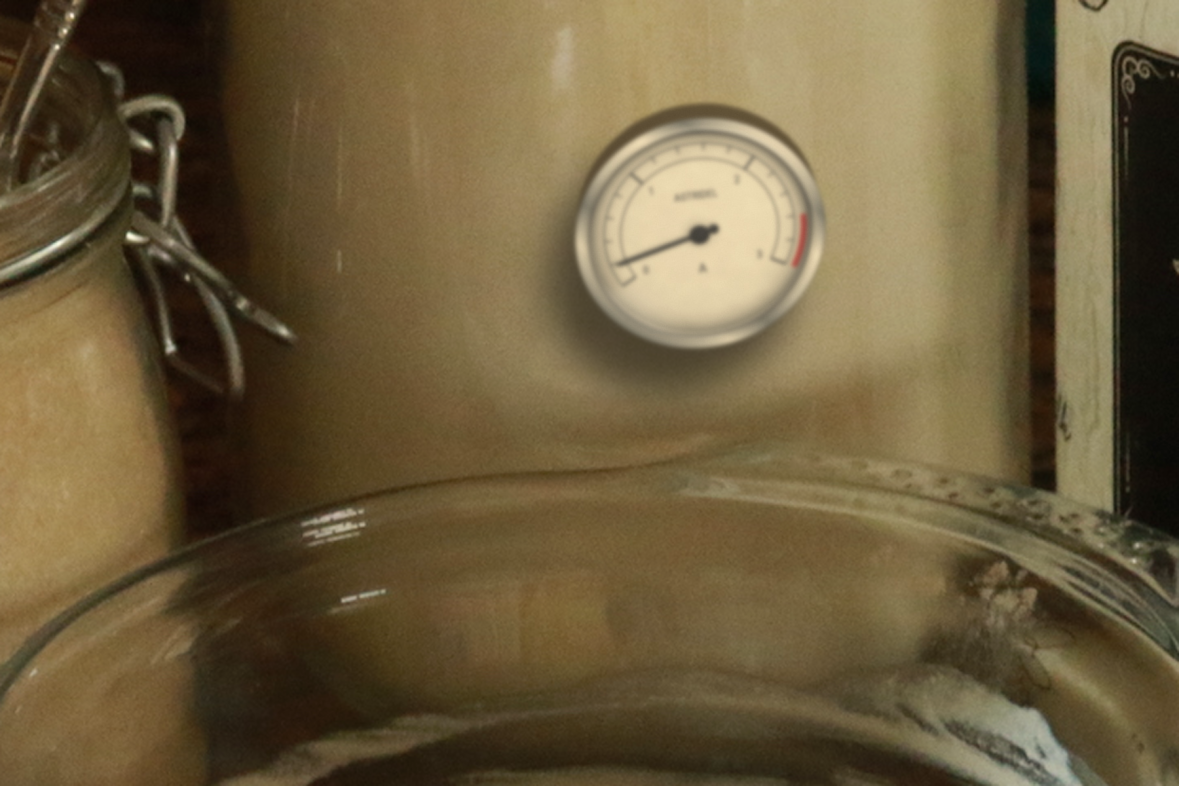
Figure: value=0.2 unit=A
